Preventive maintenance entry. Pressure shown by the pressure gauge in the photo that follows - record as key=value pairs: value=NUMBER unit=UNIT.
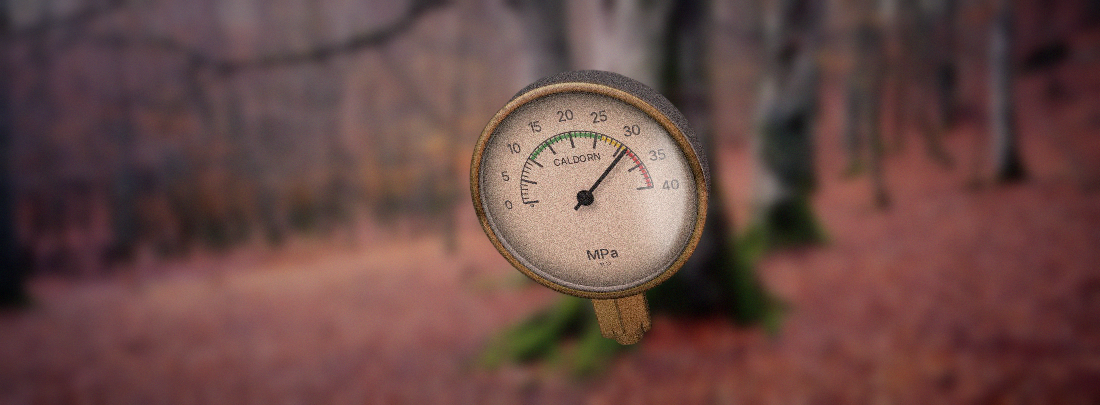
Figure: value=31 unit=MPa
